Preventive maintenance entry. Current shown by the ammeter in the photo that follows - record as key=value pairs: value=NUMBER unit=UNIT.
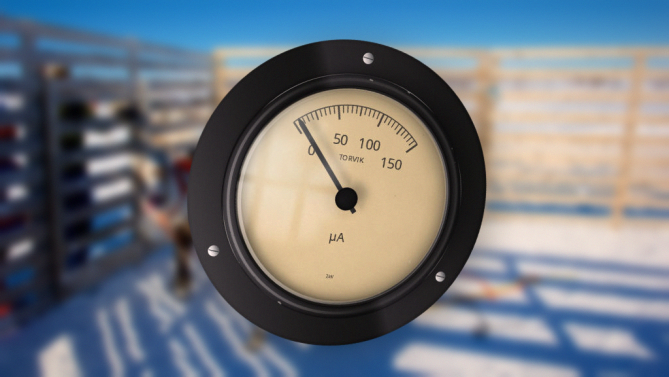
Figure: value=5 unit=µA
